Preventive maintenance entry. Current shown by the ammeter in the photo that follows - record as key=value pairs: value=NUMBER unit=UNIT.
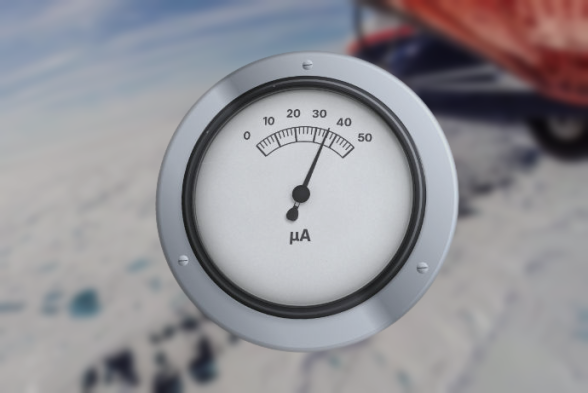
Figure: value=36 unit=µA
